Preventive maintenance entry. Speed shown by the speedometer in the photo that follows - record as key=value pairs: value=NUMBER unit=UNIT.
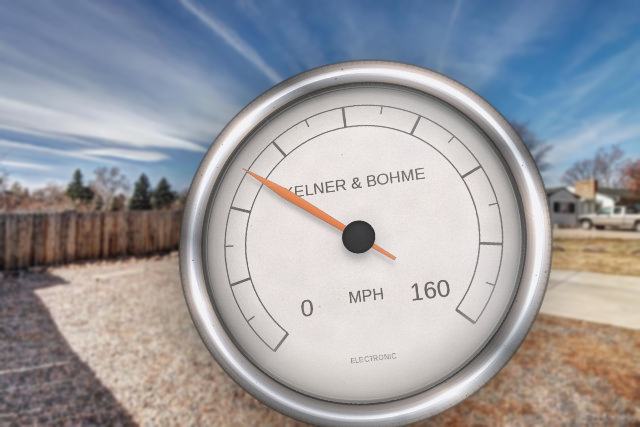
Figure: value=50 unit=mph
